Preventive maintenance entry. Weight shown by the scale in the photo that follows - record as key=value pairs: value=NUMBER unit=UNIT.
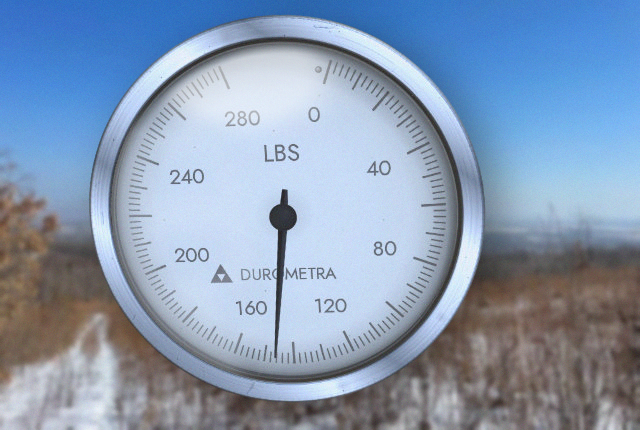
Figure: value=146 unit=lb
